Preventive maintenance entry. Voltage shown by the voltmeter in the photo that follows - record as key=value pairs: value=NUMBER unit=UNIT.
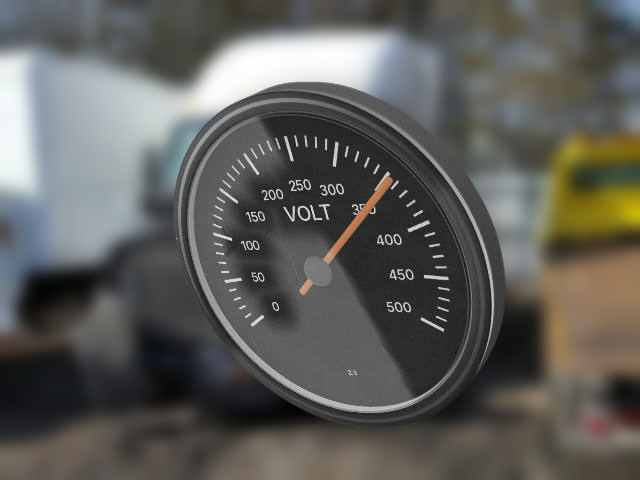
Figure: value=355 unit=V
